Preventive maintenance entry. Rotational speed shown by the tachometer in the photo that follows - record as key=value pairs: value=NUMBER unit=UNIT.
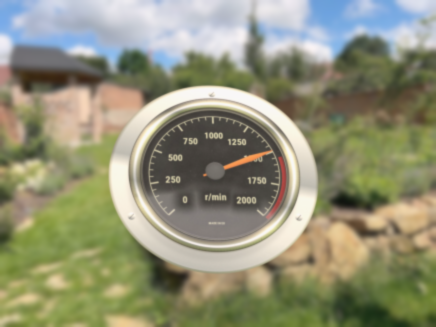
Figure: value=1500 unit=rpm
